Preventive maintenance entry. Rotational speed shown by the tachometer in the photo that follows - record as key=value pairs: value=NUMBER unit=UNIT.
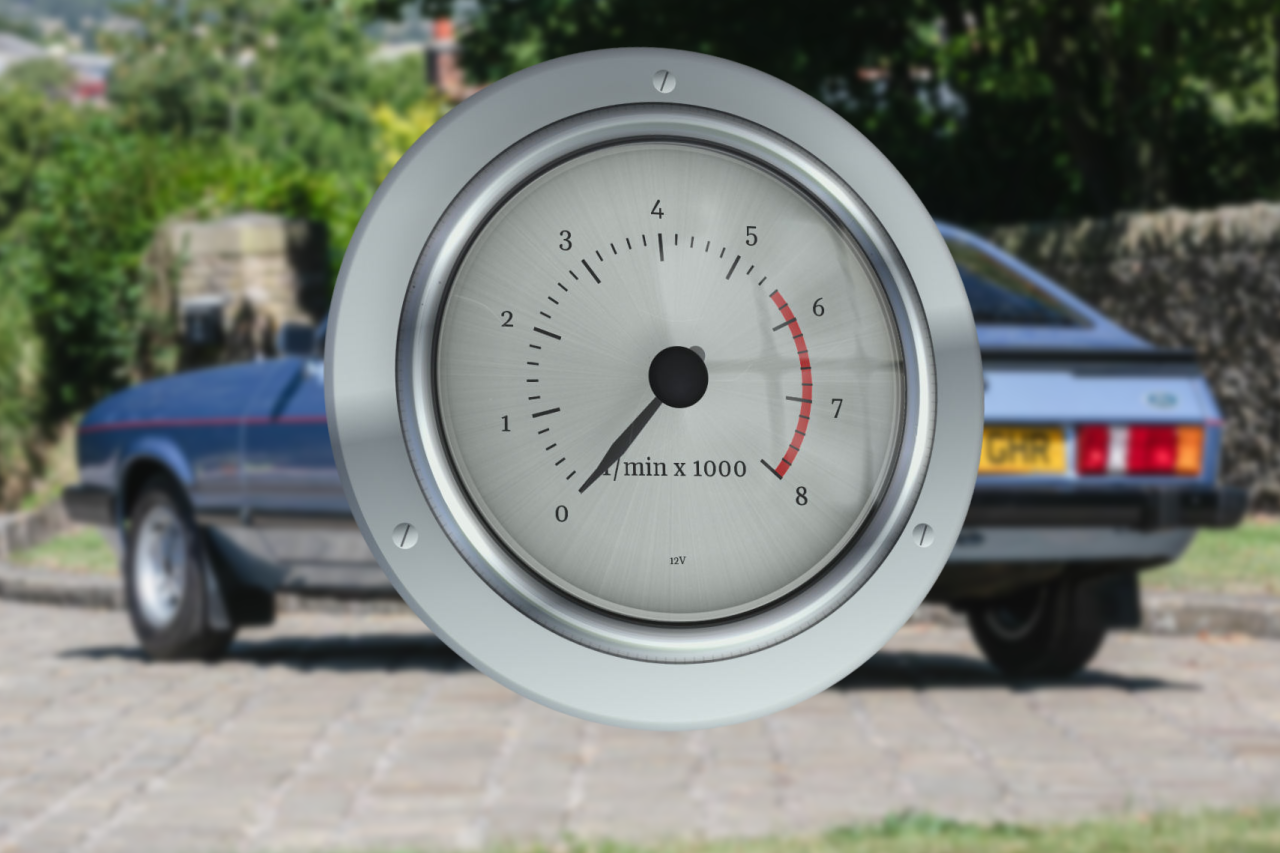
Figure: value=0 unit=rpm
